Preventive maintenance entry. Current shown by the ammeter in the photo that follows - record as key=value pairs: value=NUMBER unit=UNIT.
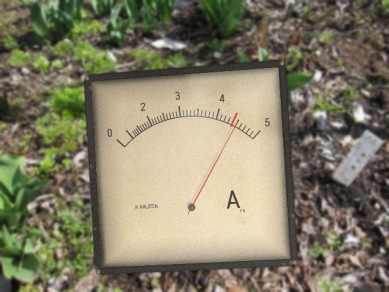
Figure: value=4.5 unit=A
